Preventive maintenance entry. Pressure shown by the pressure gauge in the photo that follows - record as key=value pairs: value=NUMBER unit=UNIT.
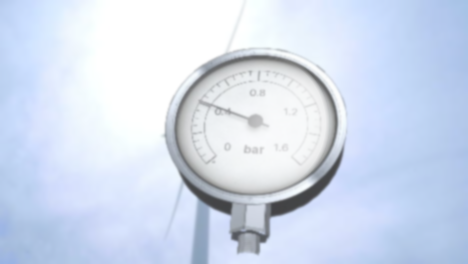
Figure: value=0.4 unit=bar
